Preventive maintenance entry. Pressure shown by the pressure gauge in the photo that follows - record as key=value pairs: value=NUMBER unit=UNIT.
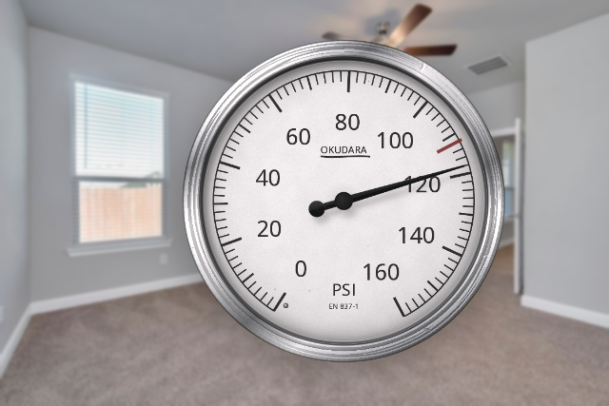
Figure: value=118 unit=psi
